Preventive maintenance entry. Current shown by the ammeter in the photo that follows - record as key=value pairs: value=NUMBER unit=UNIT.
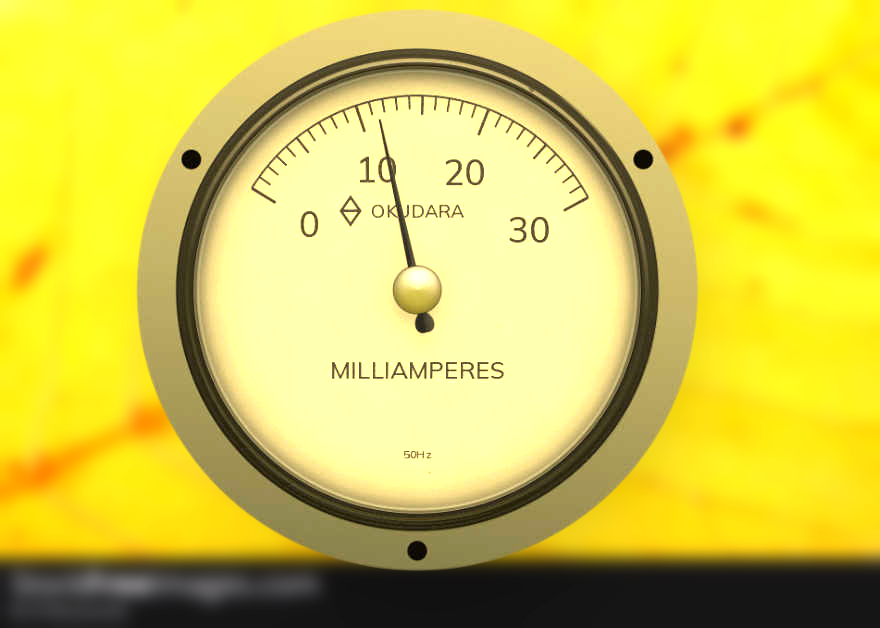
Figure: value=11.5 unit=mA
